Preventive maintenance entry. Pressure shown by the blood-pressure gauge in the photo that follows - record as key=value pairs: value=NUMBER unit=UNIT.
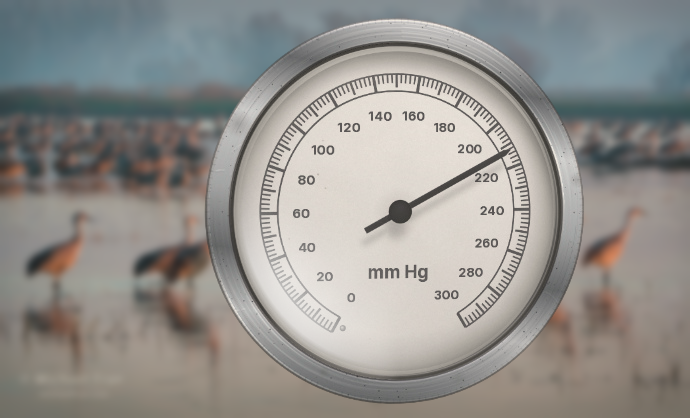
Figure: value=212 unit=mmHg
